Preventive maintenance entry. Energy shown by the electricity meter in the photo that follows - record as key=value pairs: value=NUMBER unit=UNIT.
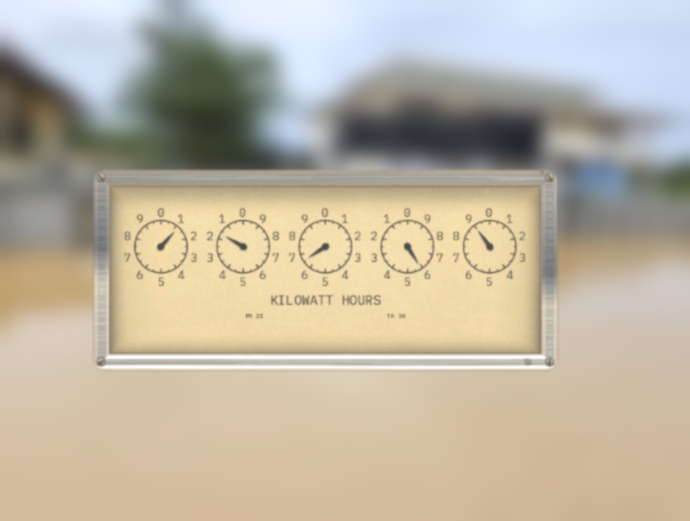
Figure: value=11659 unit=kWh
